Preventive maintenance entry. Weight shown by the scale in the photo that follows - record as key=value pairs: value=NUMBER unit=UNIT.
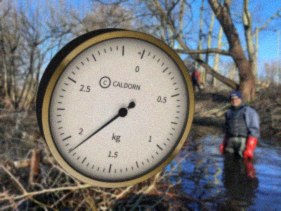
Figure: value=1.9 unit=kg
